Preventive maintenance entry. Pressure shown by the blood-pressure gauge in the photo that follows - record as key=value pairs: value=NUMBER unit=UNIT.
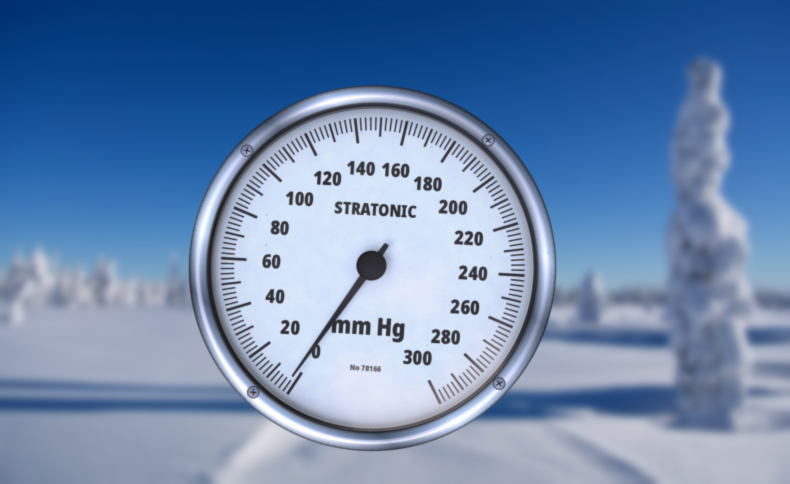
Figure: value=2 unit=mmHg
